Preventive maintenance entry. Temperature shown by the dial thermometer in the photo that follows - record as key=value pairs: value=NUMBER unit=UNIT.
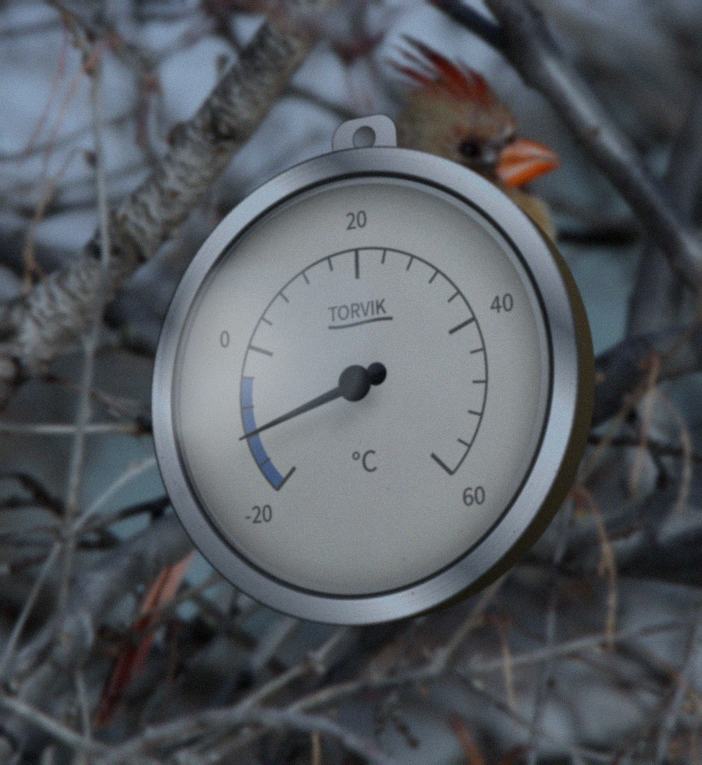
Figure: value=-12 unit=°C
